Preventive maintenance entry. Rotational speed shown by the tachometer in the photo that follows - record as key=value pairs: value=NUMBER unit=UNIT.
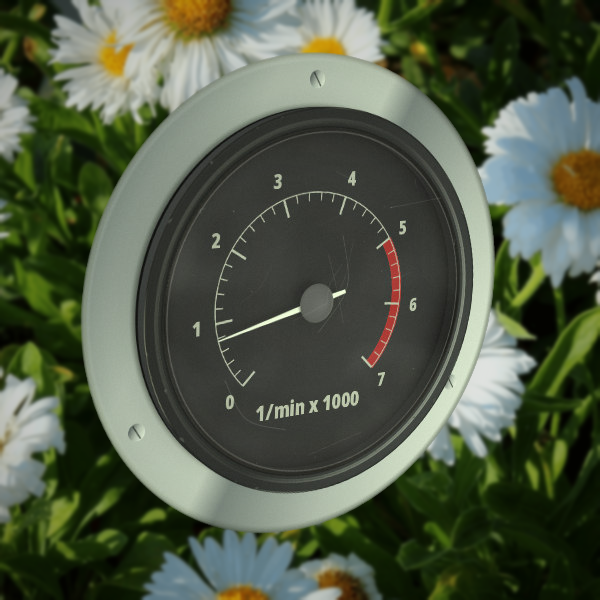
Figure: value=800 unit=rpm
